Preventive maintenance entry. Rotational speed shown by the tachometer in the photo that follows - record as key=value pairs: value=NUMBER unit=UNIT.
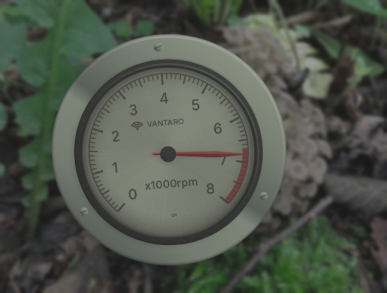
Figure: value=6800 unit=rpm
